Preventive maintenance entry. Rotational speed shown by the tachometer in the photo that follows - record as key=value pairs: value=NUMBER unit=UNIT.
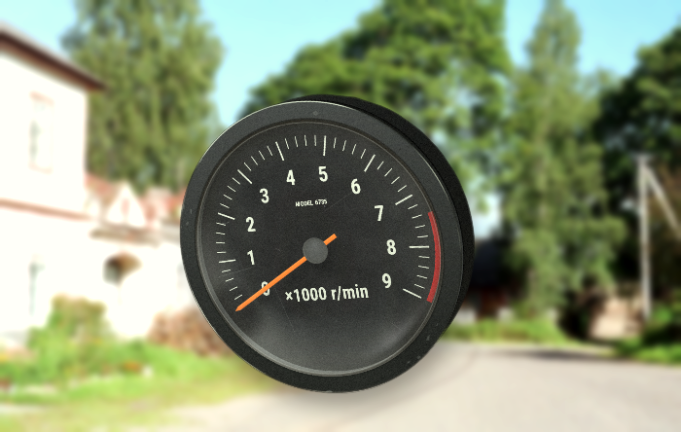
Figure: value=0 unit=rpm
